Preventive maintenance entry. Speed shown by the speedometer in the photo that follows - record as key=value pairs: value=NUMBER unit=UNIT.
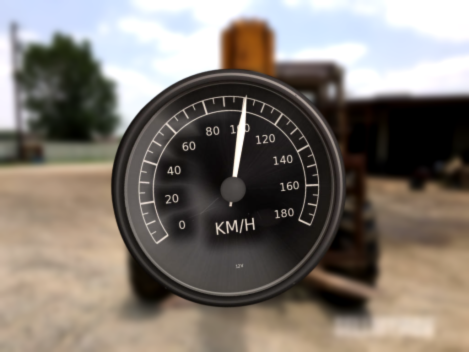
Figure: value=100 unit=km/h
